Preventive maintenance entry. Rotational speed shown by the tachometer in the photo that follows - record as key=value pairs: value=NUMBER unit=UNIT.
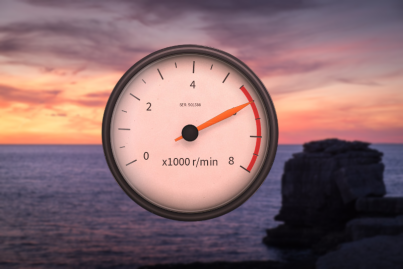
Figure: value=6000 unit=rpm
